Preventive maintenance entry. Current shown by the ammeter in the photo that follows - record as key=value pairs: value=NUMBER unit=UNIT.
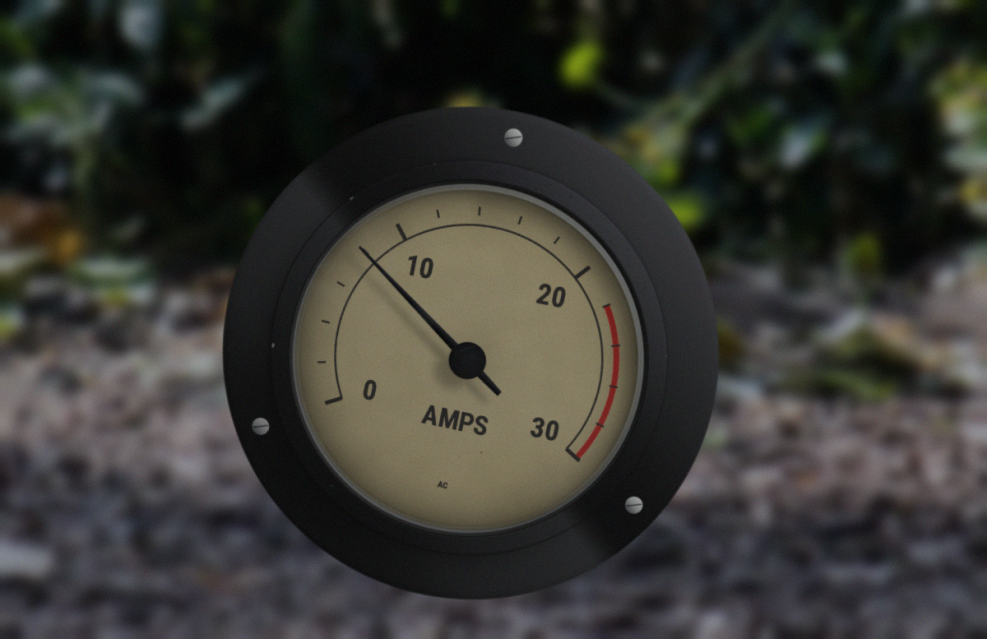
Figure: value=8 unit=A
